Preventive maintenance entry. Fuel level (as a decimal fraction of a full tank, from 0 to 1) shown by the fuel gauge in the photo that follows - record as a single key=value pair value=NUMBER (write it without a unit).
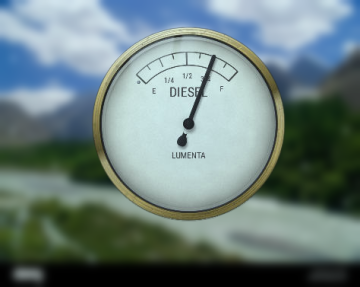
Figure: value=0.75
